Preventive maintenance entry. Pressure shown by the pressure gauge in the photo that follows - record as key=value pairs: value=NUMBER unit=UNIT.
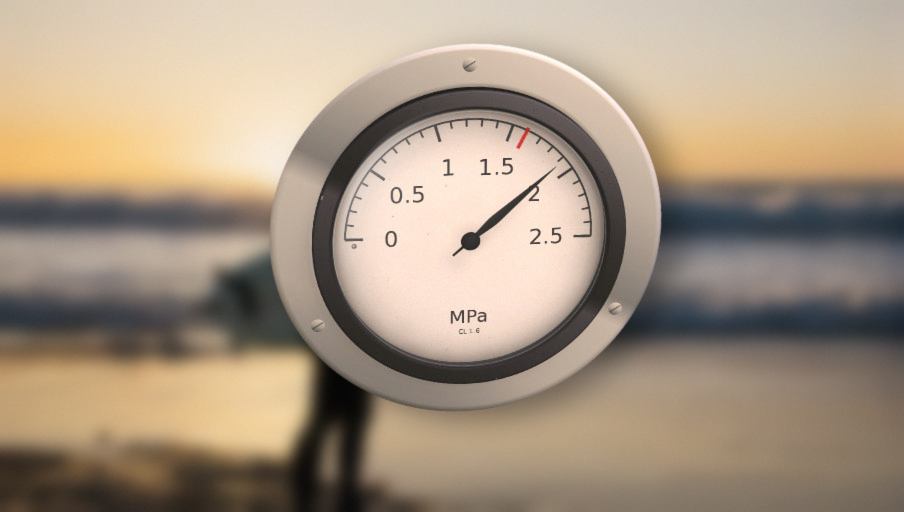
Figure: value=1.9 unit=MPa
